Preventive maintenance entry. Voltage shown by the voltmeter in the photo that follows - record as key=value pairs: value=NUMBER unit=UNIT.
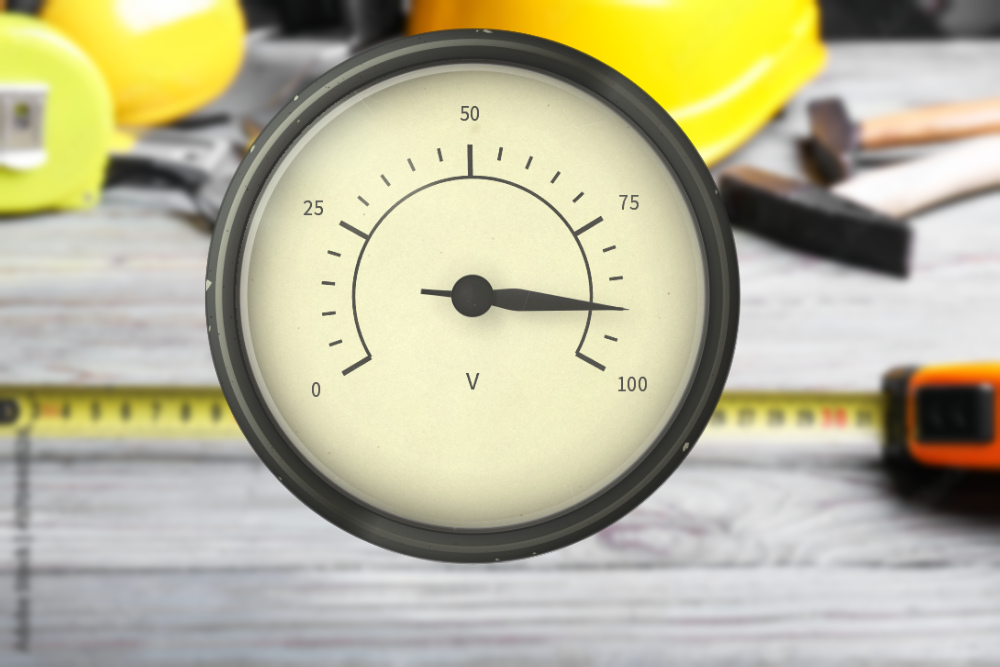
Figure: value=90 unit=V
